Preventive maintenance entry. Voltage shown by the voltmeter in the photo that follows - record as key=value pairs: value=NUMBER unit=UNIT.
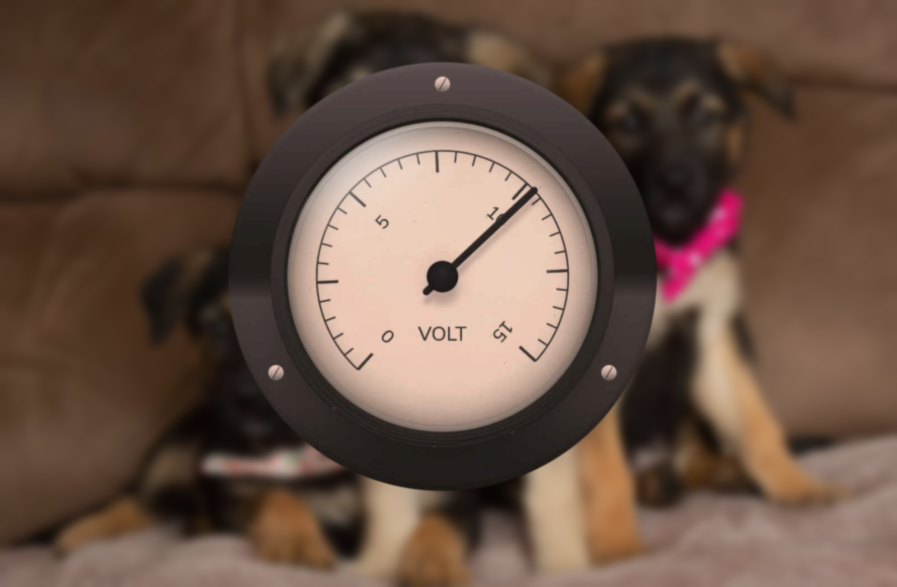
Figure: value=10.25 unit=V
